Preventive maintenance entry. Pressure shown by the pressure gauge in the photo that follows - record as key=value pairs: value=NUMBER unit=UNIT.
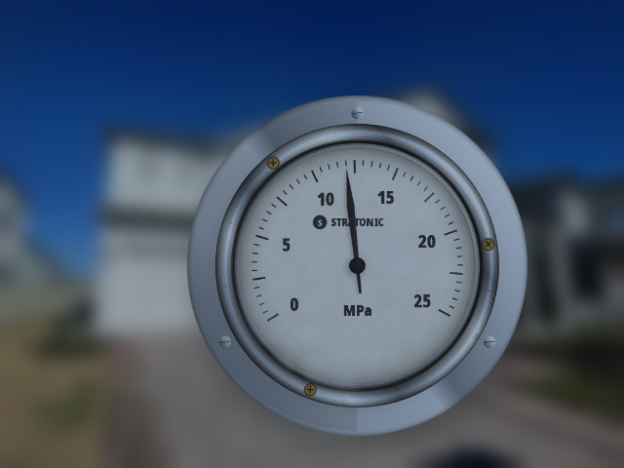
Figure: value=12 unit=MPa
